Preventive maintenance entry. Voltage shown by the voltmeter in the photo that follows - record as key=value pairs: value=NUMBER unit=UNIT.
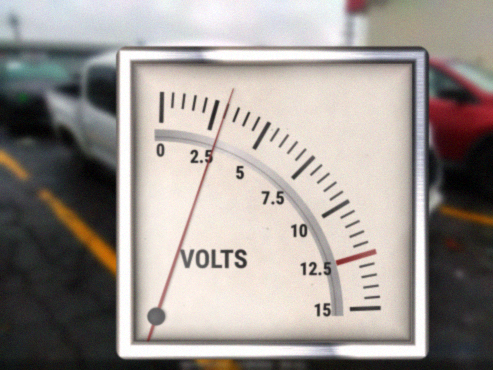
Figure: value=3 unit=V
